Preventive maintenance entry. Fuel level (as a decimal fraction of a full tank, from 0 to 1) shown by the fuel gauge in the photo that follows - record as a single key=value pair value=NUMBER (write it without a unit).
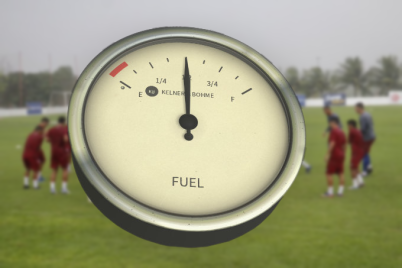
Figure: value=0.5
